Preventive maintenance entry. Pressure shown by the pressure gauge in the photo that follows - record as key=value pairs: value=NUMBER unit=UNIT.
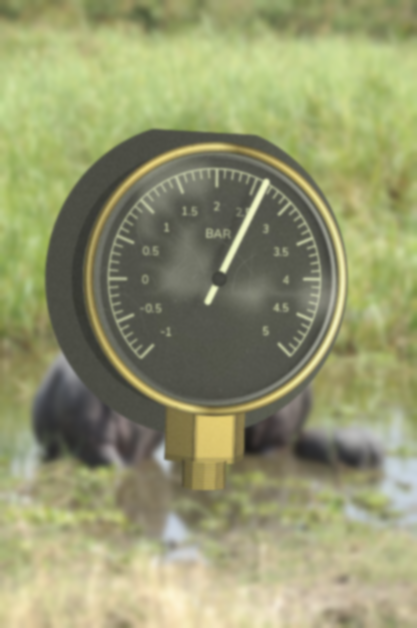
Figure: value=2.6 unit=bar
